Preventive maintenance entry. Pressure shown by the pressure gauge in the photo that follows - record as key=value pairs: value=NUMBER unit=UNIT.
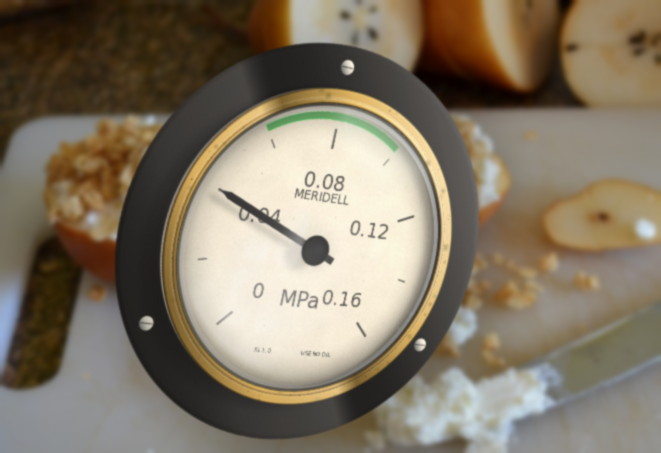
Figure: value=0.04 unit=MPa
